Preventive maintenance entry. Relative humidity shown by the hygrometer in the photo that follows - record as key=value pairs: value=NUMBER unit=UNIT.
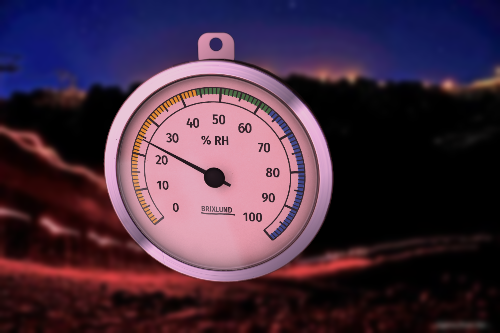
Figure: value=25 unit=%
